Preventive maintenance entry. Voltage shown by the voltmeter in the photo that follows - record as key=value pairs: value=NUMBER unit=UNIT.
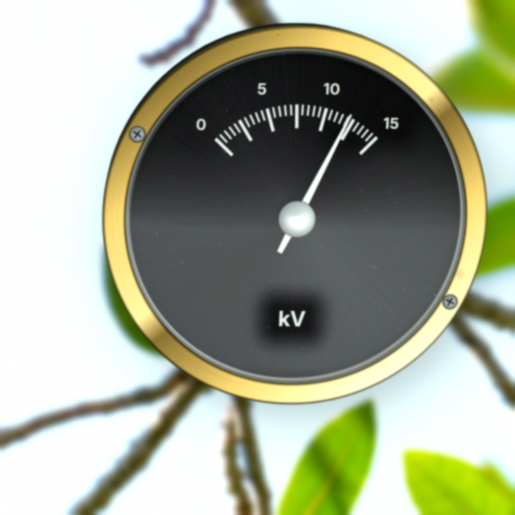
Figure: value=12 unit=kV
